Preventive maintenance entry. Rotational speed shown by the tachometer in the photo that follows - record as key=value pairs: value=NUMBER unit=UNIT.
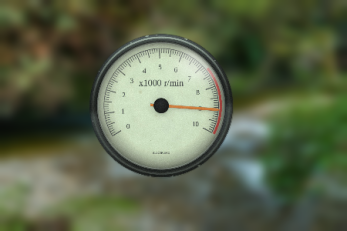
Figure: value=9000 unit=rpm
